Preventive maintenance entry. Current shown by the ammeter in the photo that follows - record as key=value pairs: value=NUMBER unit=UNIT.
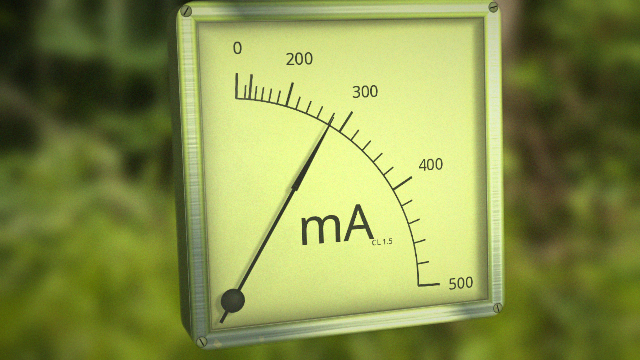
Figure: value=280 unit=mA
